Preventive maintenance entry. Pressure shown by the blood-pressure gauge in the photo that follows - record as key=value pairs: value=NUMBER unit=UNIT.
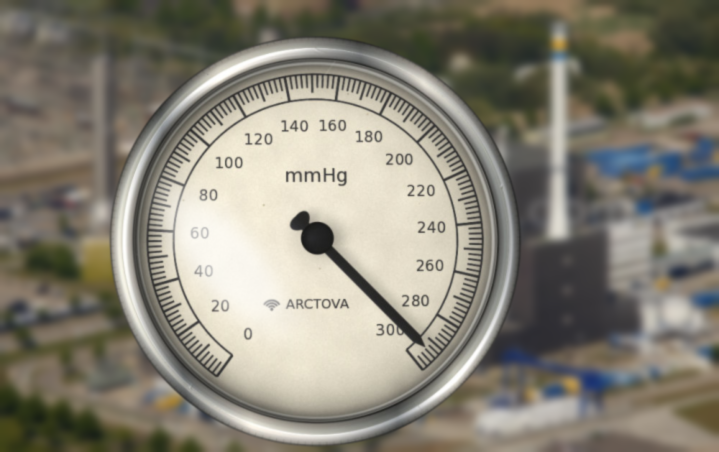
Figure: value=294 unit=mmHg
